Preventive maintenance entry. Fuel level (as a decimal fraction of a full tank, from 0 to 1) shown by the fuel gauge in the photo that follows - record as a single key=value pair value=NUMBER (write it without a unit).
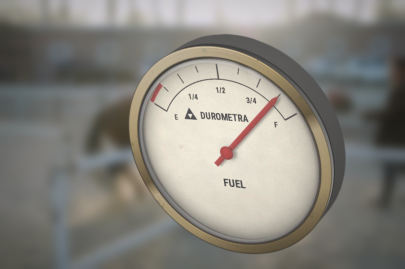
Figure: value=0.875
